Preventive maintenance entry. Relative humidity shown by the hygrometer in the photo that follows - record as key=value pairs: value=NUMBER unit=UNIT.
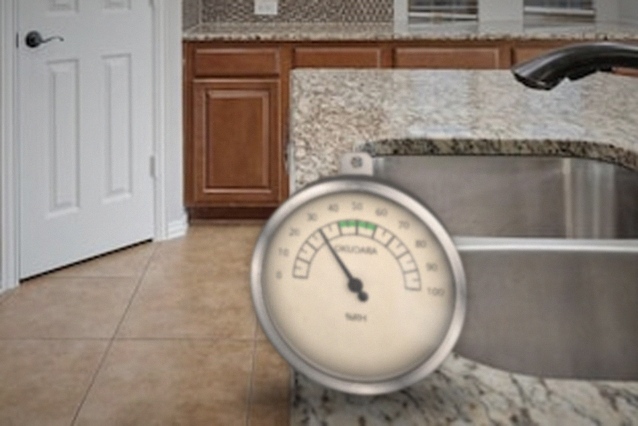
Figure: value=30 unit=%
